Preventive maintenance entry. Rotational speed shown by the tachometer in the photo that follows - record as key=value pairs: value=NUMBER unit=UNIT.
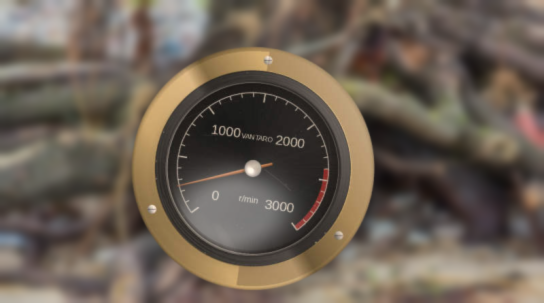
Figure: value=250 unit=rpm
